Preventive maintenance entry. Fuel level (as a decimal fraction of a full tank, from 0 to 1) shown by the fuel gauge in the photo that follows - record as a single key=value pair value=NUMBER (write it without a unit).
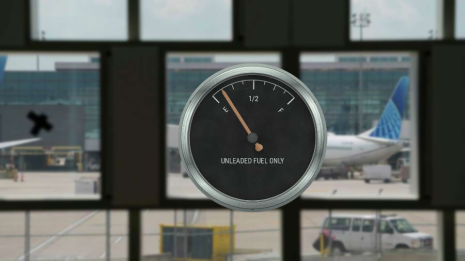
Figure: value=0.125
